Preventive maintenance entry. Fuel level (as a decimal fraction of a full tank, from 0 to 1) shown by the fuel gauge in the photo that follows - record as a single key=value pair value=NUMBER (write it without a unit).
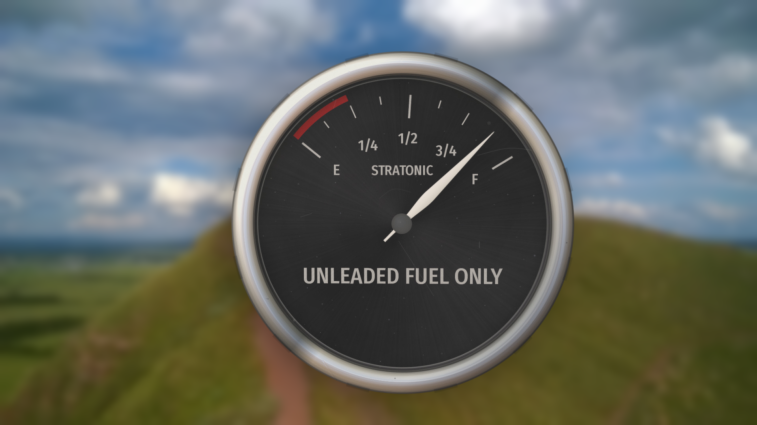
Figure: value=0.875
